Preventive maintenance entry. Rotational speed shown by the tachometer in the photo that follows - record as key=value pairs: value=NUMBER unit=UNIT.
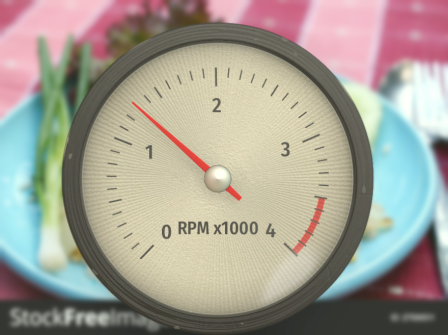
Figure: value=1300 unit=rpm
